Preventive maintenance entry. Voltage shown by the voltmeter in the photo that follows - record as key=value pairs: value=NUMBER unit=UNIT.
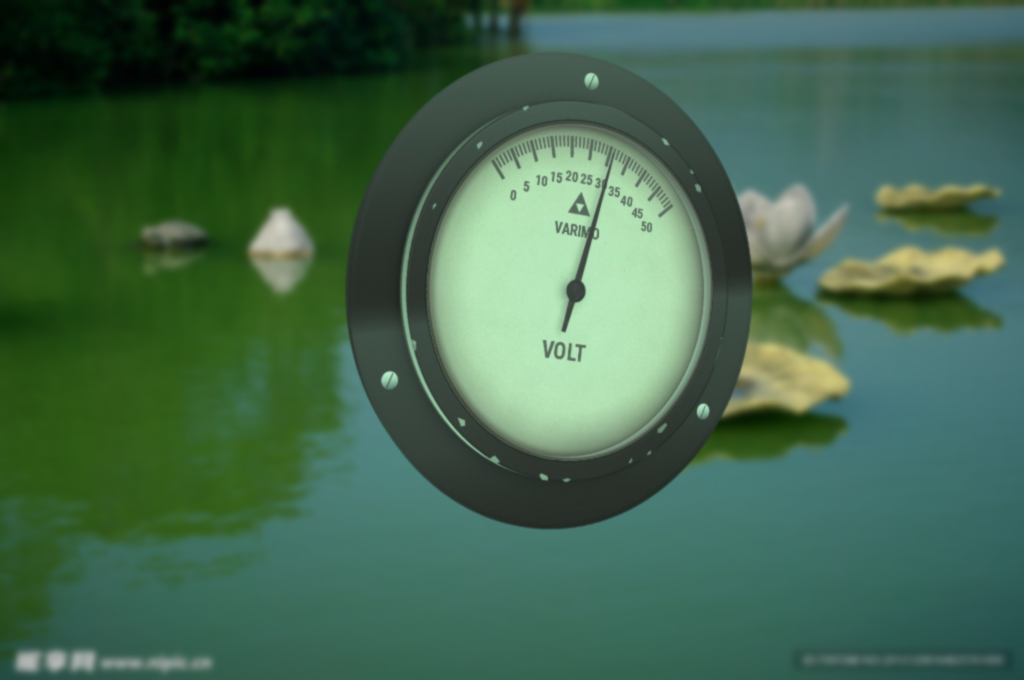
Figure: value=30 unit=V
